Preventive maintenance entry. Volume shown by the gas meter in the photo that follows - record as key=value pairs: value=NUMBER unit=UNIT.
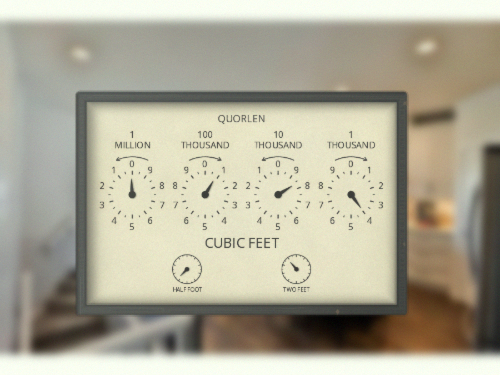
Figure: value=8400 unit=ft³
